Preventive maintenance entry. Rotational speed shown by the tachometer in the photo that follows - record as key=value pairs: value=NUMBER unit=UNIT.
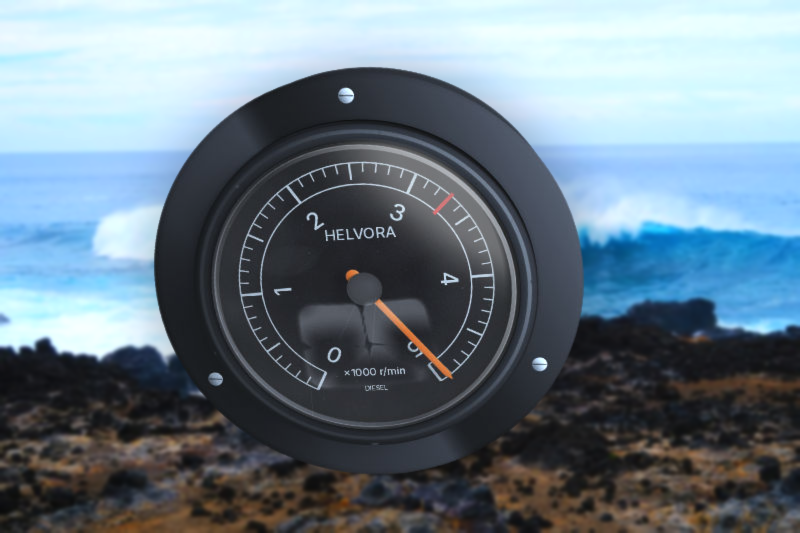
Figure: value=4900 unit=rpm
